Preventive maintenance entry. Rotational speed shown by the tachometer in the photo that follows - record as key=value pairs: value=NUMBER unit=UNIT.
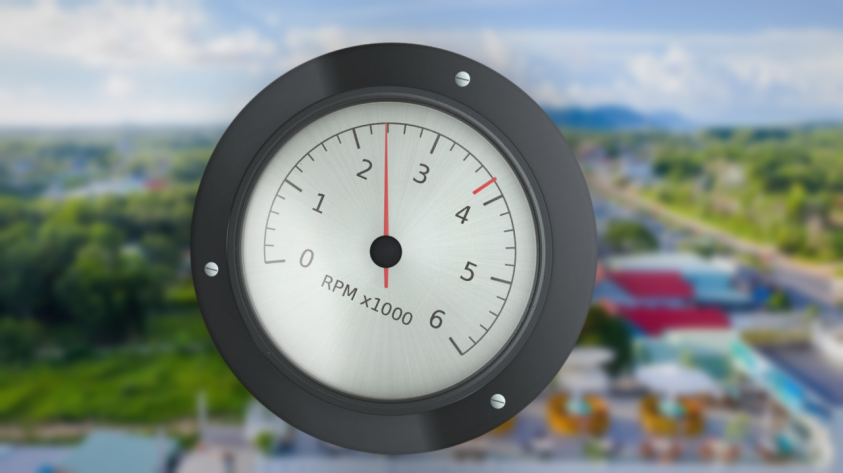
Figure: value=2400 unit=rpm
